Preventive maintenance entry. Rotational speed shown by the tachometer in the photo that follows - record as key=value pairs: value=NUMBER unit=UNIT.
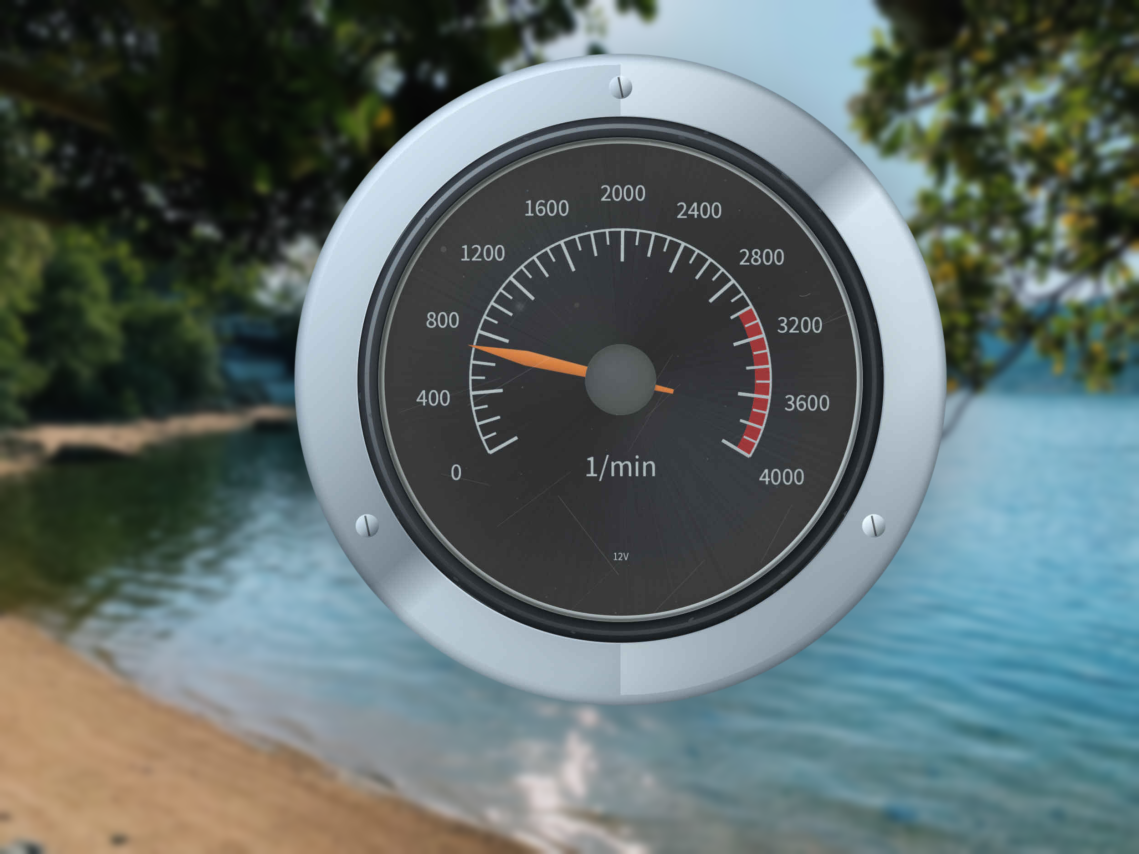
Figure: value=700 unit=rpm
